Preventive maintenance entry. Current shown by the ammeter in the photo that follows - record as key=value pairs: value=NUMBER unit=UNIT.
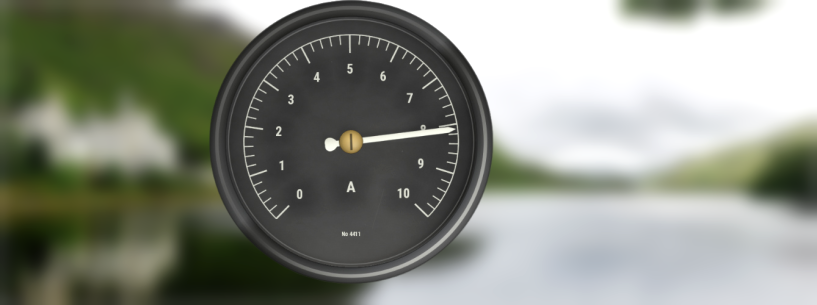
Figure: value=8.1 unit=A
